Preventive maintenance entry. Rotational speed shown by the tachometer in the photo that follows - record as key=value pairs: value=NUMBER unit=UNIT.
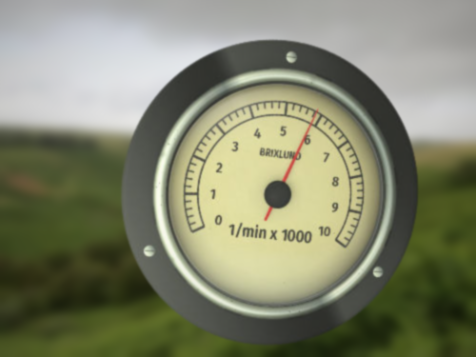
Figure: value=5800 unit=rpm
